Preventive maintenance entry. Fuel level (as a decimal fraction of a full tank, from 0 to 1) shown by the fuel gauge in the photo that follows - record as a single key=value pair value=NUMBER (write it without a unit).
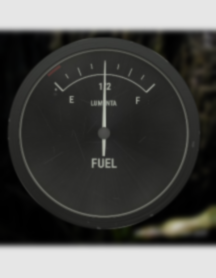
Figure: value=0.5
